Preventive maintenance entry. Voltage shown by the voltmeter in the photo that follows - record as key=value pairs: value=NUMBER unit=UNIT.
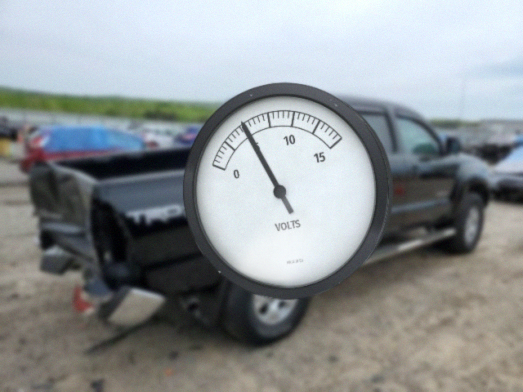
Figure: value=5 unit=V
